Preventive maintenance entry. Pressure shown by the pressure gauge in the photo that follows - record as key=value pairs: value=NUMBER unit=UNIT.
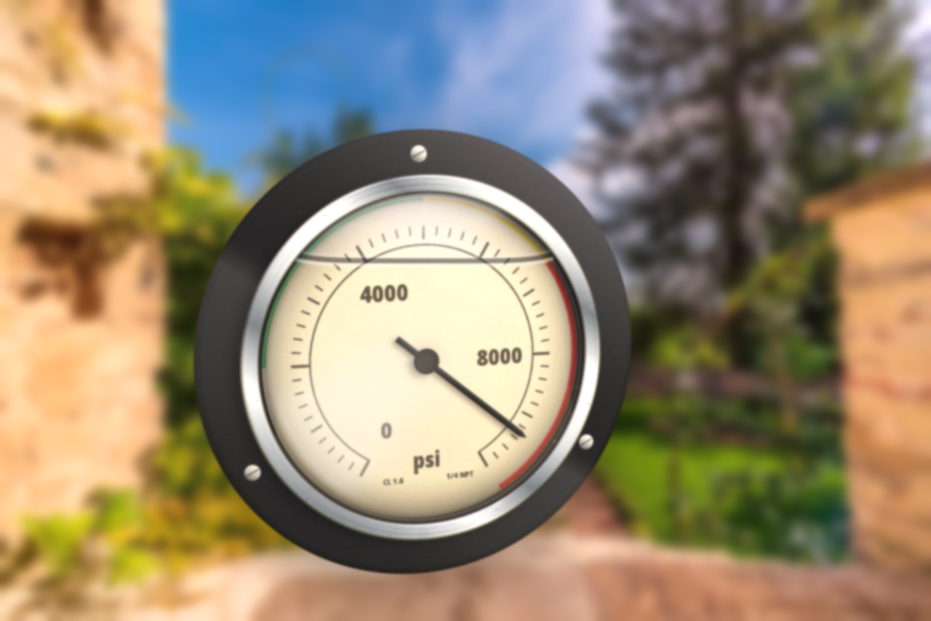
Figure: value=9300 unit=psi
